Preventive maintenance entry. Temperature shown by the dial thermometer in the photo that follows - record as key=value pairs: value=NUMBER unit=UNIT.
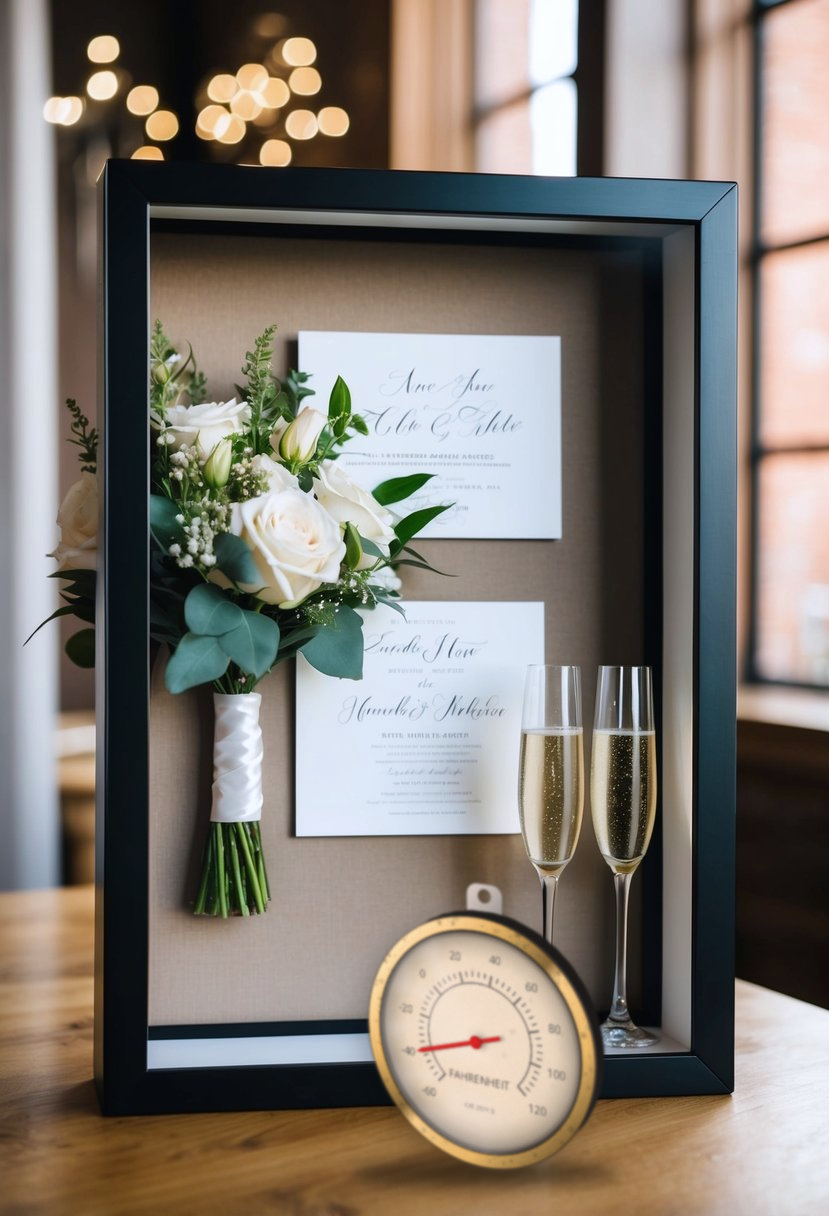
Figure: value=-40 unit=°F
